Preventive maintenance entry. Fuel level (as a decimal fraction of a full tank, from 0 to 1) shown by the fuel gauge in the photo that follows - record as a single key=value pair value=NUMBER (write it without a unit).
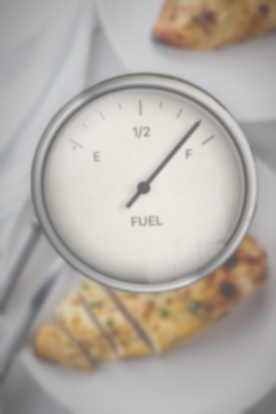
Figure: value=0.875
